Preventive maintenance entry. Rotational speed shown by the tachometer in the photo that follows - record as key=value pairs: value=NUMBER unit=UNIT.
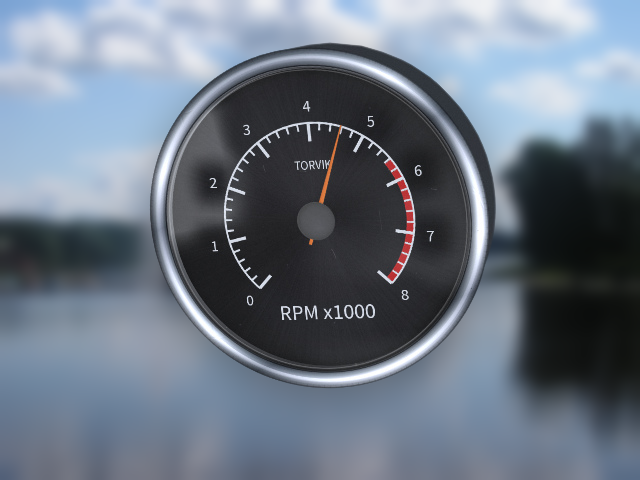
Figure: value=4600 unit=rpm
